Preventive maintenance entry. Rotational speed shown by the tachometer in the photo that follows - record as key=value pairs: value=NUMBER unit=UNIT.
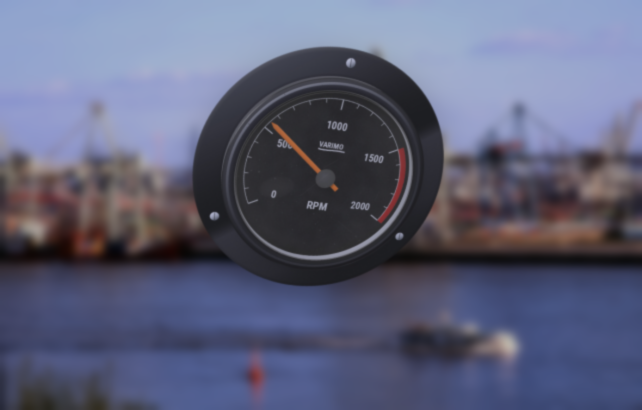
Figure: value=550 unit=rpm
